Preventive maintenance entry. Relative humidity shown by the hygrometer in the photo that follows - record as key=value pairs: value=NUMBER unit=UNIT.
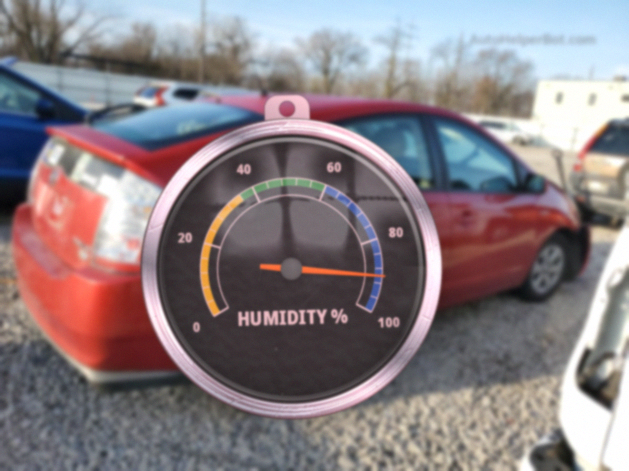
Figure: value=90 unit=%
